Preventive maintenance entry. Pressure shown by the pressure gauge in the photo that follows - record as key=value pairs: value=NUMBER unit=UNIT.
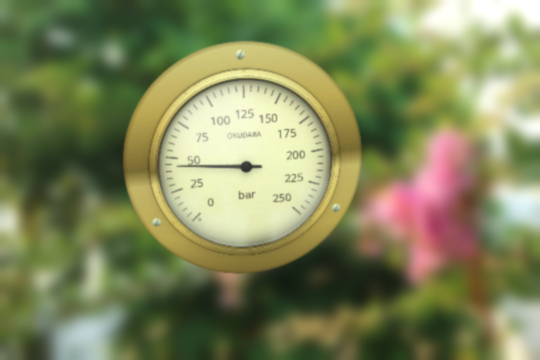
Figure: value=45 unit=bar
